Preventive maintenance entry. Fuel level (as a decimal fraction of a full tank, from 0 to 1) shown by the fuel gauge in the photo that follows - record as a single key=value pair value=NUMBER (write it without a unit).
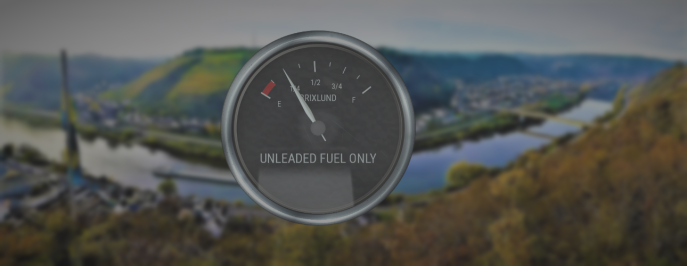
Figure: value=0.25
